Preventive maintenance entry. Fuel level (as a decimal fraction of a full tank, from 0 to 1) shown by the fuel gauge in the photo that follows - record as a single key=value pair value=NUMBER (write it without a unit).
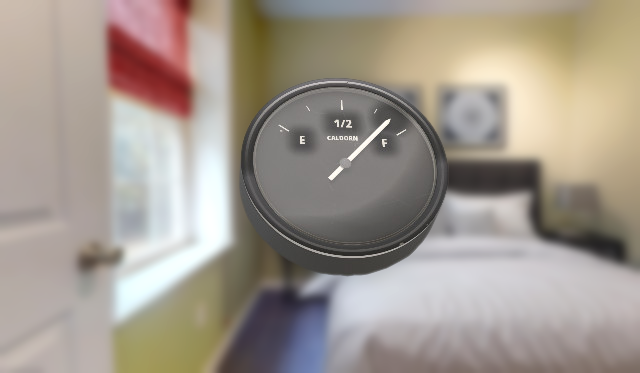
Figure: value=0.875
